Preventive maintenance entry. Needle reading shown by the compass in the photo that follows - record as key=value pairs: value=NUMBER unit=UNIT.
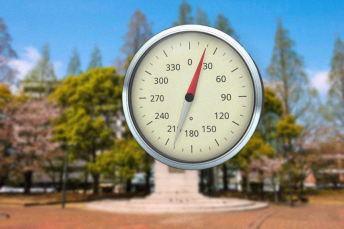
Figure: value=20 unit=°
